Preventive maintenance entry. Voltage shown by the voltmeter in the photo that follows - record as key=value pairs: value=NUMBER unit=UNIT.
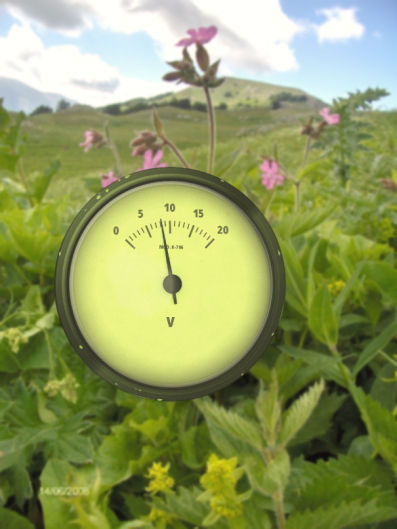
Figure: value=8 unit=V
